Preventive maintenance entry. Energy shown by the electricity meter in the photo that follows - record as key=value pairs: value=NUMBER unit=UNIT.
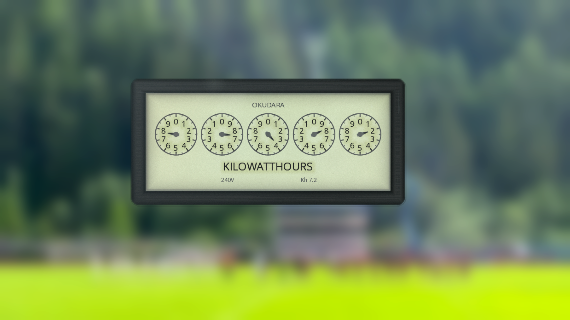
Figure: value=77382 unit=kWh
